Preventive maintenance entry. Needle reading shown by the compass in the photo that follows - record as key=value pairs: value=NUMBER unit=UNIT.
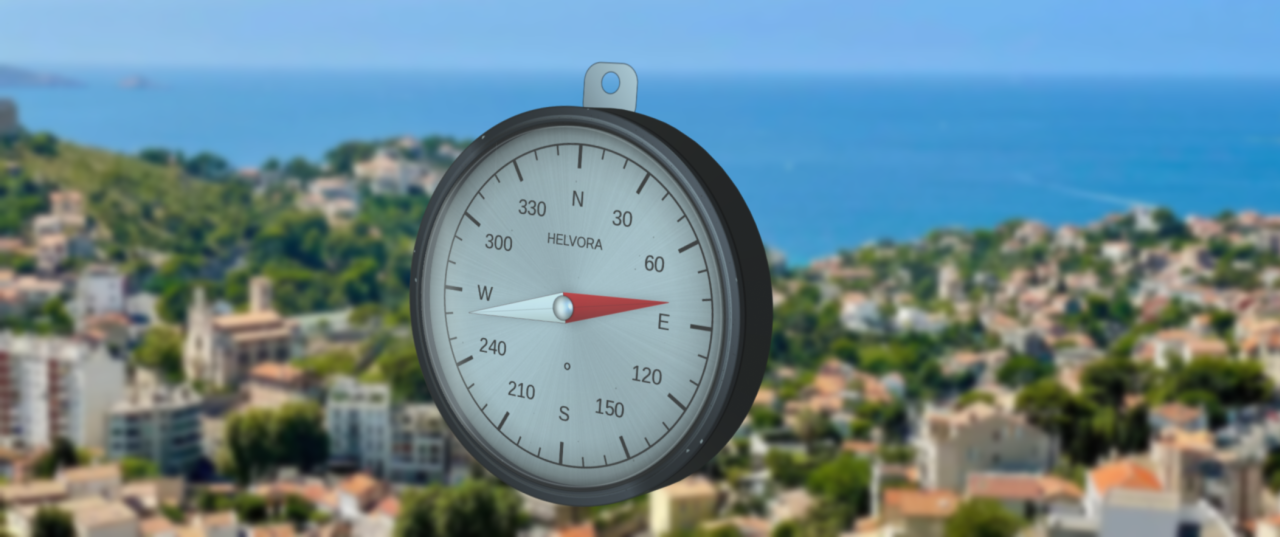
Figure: value=80 unit=°
